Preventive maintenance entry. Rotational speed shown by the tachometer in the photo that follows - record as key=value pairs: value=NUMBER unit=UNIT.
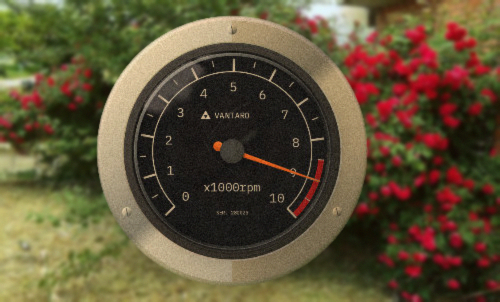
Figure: value=9000 unit=rpm
